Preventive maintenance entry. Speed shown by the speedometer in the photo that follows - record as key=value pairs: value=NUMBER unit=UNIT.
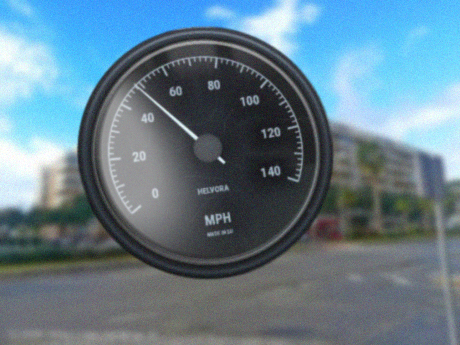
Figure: value=48 unit=mph
